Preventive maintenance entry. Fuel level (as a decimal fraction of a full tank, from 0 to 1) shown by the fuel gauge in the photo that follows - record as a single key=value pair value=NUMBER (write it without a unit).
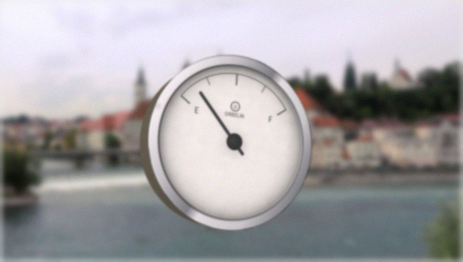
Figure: value=0.125
